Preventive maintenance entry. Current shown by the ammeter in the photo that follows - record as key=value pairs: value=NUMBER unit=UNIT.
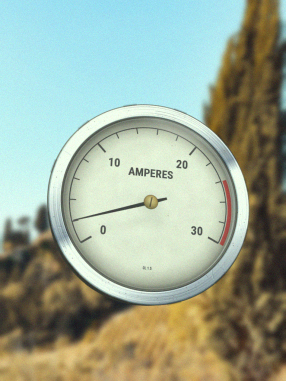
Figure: value=2 unit=A
